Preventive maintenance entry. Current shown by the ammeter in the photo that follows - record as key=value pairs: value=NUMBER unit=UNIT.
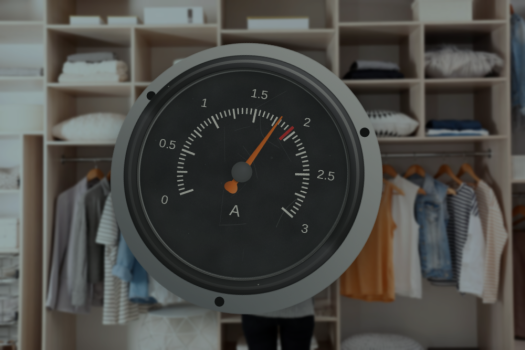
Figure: value=1.8 unit=A
